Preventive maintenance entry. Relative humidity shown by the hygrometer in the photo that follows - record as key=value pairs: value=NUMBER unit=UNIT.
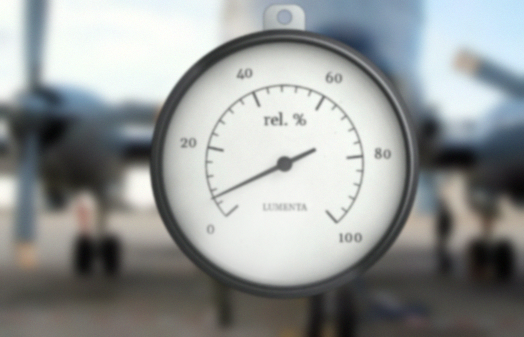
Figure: value=6 unit=%
